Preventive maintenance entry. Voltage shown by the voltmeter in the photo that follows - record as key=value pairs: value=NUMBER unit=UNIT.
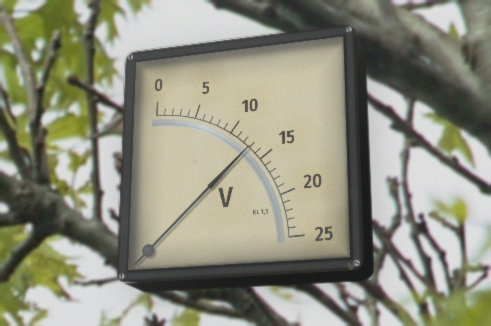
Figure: value=13 unit=V
